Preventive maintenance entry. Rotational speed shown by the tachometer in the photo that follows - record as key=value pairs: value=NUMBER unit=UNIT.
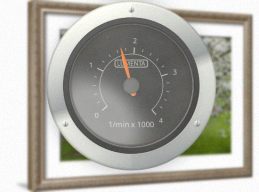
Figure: value=1700 unit=rpm
